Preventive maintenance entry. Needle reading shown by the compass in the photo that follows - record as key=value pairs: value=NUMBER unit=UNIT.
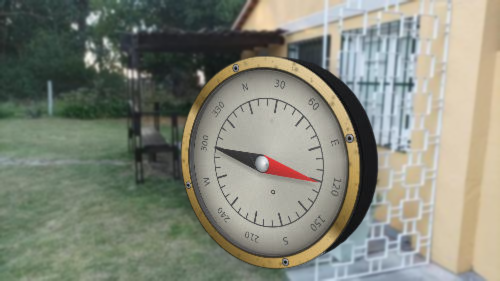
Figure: value=120 unit=°
